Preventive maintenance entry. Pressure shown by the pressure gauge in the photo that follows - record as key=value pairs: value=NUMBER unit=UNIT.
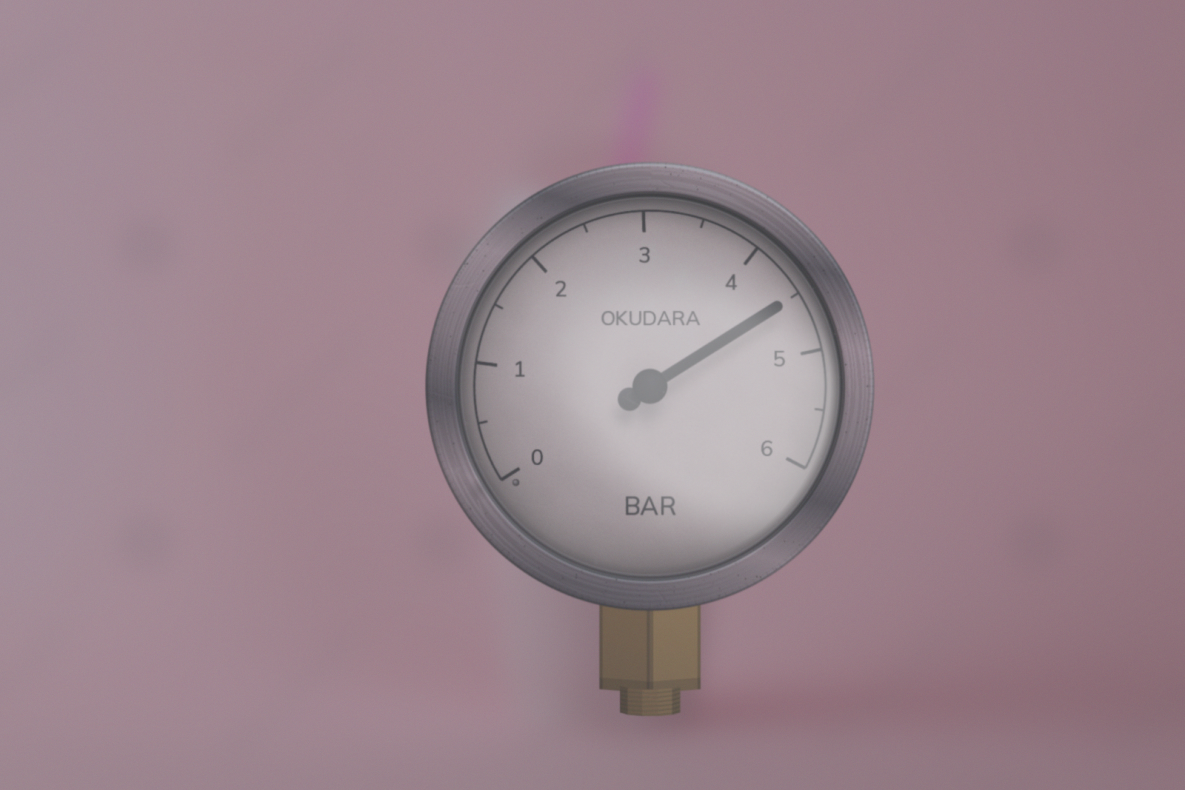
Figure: value=4.5 unit=bar
